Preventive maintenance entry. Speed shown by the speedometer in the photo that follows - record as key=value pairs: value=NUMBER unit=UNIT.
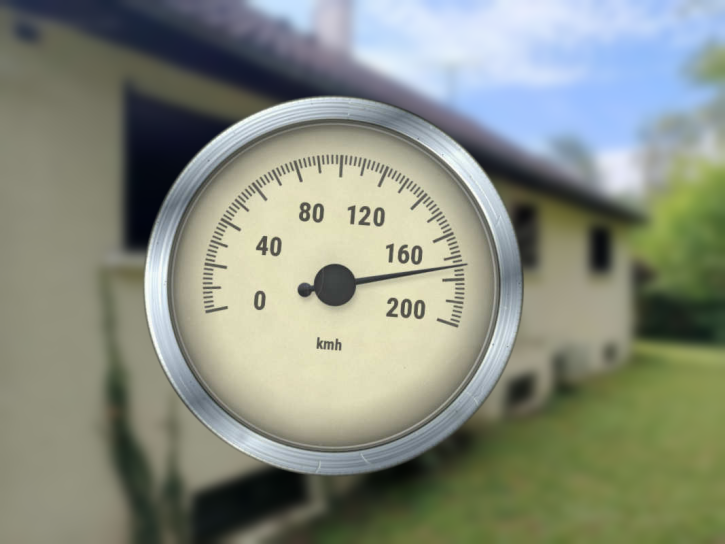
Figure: value=174 unit=km/h
